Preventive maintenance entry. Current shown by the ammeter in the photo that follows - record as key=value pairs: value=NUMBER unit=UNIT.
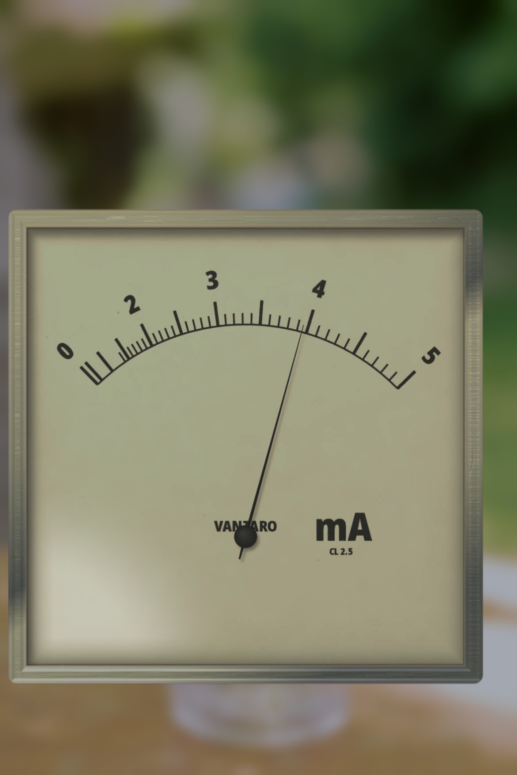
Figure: value=3.95 unit=mA
